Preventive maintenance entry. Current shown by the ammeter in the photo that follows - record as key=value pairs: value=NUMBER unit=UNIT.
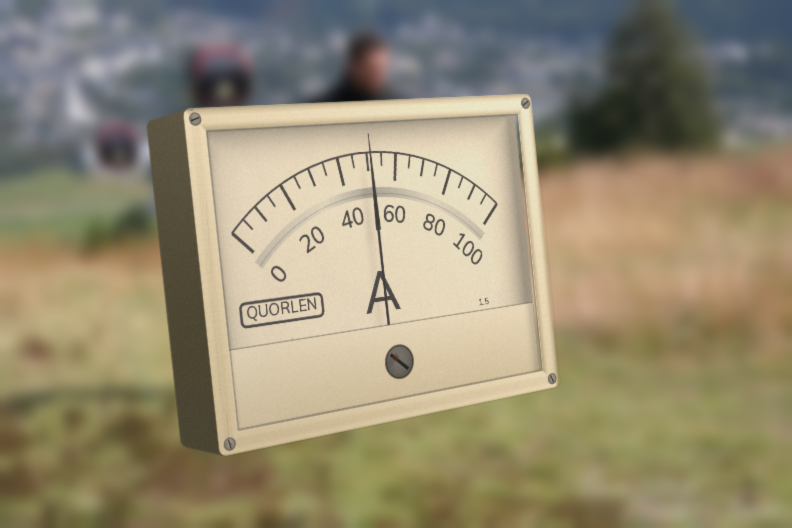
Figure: value=50 unit=A
